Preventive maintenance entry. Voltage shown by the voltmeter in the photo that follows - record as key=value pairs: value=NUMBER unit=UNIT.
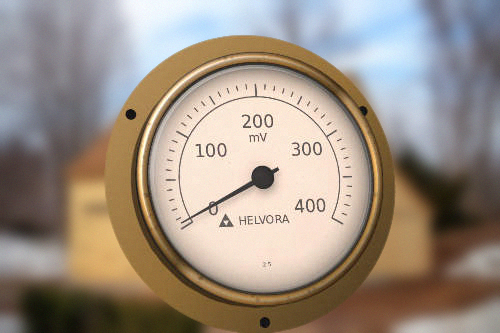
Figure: value=5 unit=mV
